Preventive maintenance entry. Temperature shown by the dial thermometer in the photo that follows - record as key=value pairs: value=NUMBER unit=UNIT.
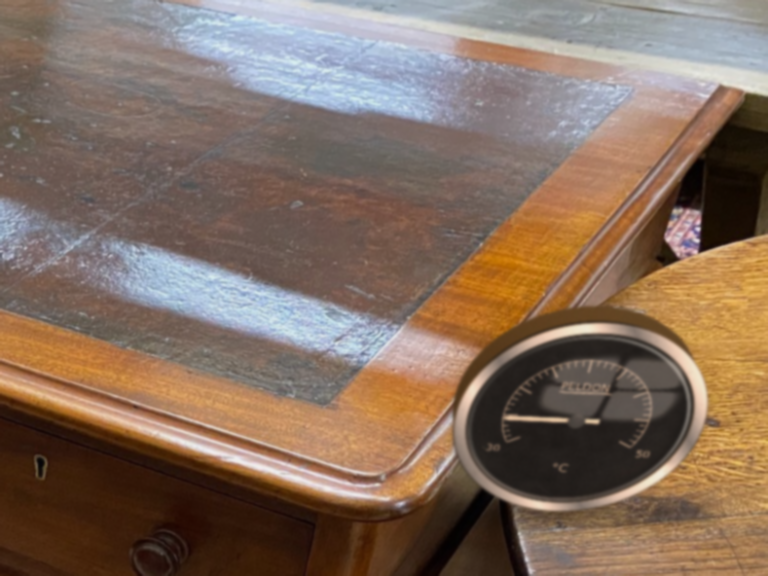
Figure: value=-20 unit=°C
